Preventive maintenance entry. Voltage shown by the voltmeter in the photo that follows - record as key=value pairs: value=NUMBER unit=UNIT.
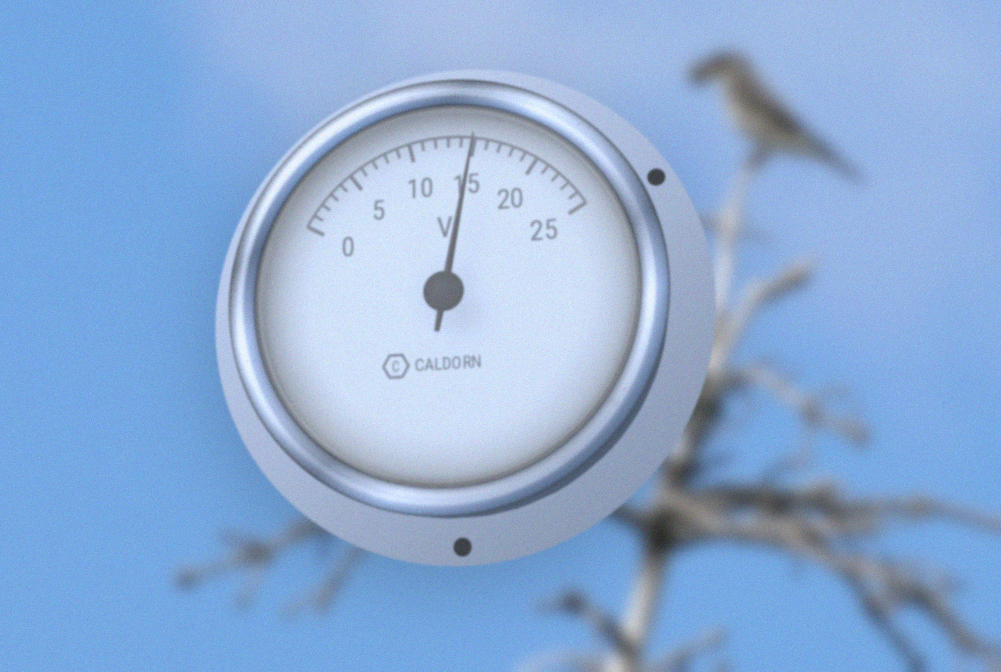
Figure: value=15 unit=V
